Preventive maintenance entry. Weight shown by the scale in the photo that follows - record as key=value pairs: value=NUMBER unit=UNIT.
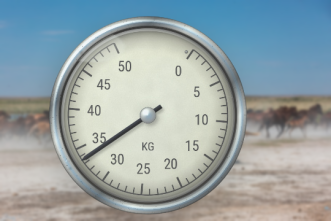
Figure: value=33.5 unit=kg
